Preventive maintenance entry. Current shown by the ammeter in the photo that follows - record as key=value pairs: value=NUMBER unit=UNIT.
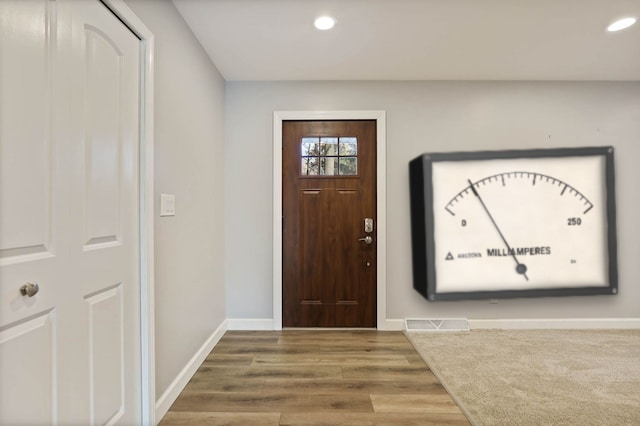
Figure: value=50 unit=mA
